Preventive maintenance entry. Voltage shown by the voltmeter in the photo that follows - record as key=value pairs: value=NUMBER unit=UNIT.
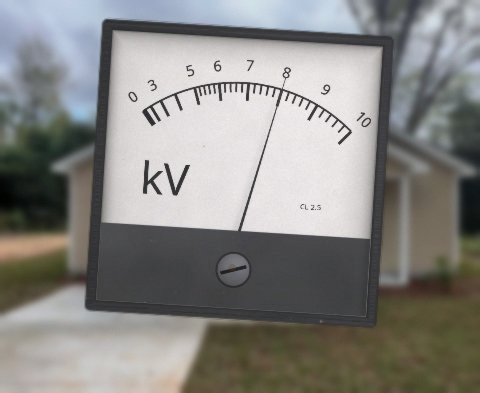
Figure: value=8 unit=kV
